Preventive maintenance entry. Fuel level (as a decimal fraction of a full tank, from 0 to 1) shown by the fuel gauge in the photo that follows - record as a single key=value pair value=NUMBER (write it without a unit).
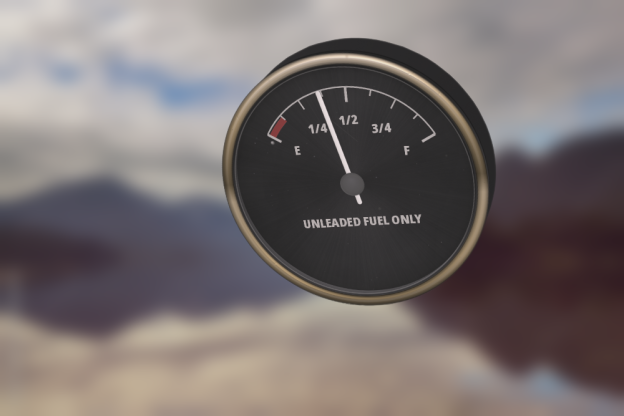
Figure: value=0.375
